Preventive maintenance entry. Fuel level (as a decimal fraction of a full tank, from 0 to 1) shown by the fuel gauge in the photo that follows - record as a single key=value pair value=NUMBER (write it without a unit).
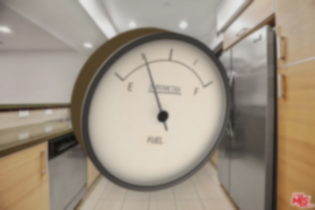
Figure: value=0.25
